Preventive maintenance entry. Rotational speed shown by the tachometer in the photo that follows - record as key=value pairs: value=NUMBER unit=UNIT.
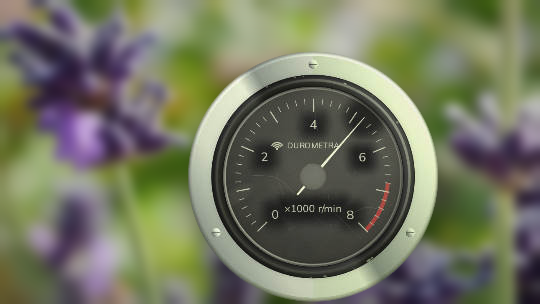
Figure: value=5200 unit=rpm
